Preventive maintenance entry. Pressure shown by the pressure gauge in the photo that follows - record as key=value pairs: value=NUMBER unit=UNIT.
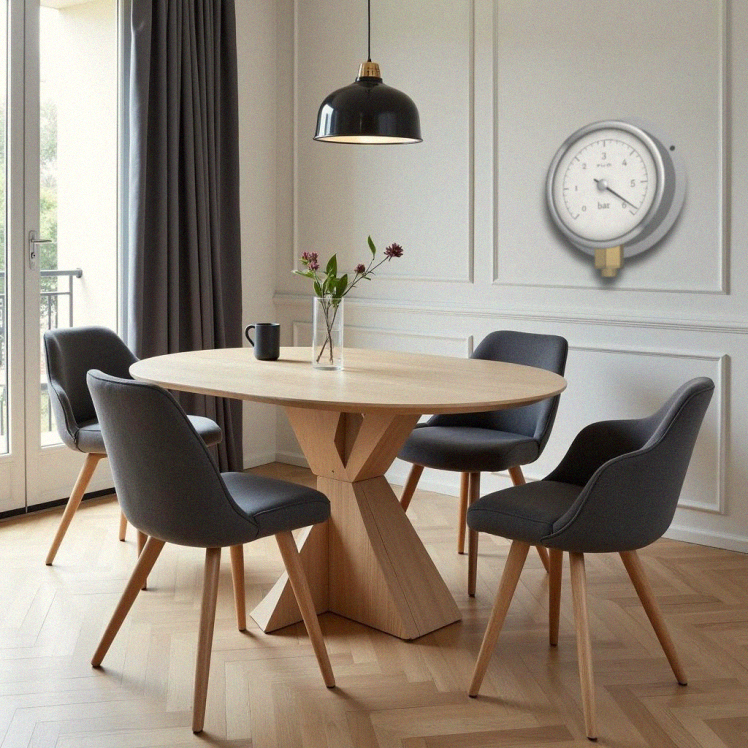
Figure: value=5.8 unit=bar
